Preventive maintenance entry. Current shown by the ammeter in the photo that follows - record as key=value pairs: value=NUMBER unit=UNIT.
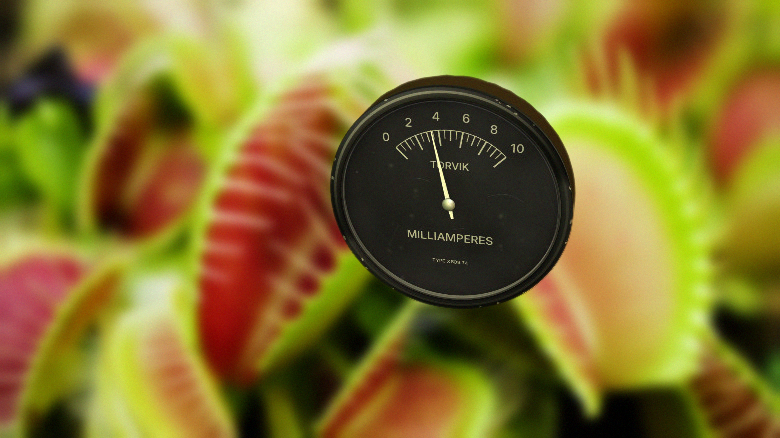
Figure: value=3.5 unit=mA
